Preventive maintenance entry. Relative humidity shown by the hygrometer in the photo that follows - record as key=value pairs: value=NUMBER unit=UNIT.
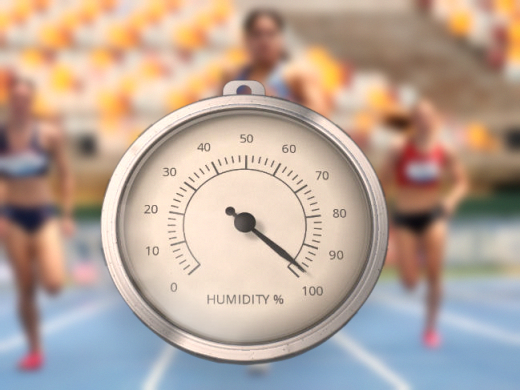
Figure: value=98 unit=%
